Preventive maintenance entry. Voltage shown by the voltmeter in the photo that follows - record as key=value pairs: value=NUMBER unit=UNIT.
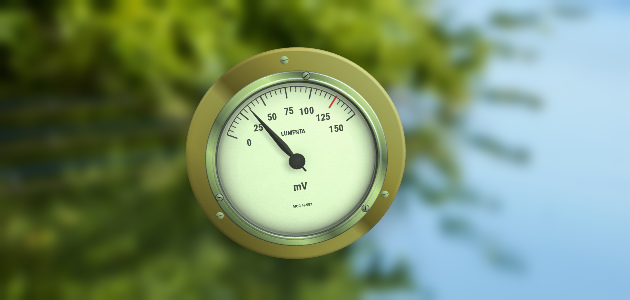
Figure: value=35 unit=mV
